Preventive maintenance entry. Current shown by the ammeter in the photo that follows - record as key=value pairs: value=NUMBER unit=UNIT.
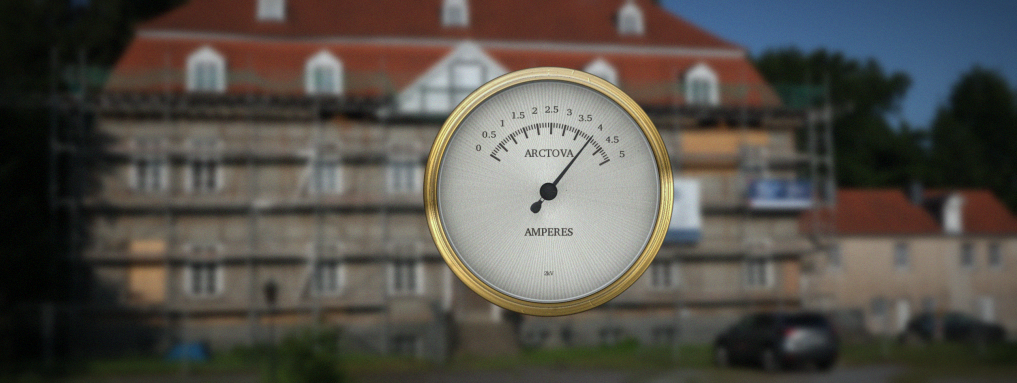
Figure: value=4 unit=A
